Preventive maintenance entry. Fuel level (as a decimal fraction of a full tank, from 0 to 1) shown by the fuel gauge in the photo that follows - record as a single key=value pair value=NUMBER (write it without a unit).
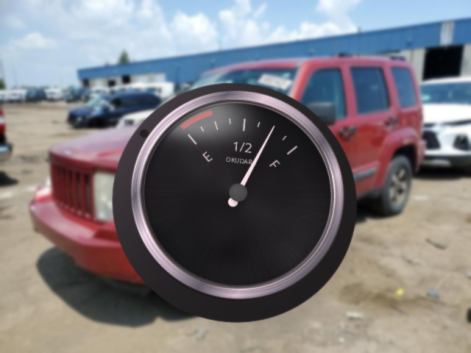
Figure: value=0.75
